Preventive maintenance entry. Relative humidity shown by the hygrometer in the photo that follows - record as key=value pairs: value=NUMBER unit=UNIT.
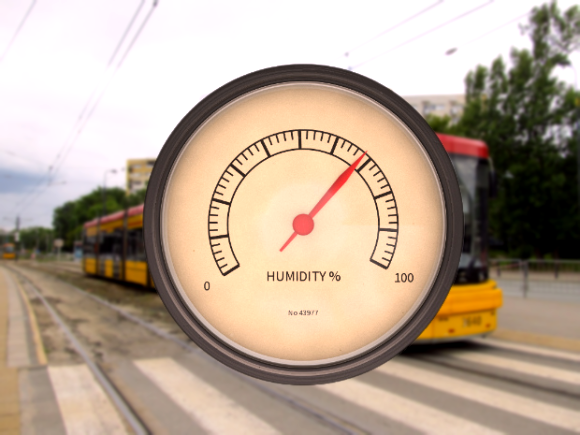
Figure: value=68 unit=%
